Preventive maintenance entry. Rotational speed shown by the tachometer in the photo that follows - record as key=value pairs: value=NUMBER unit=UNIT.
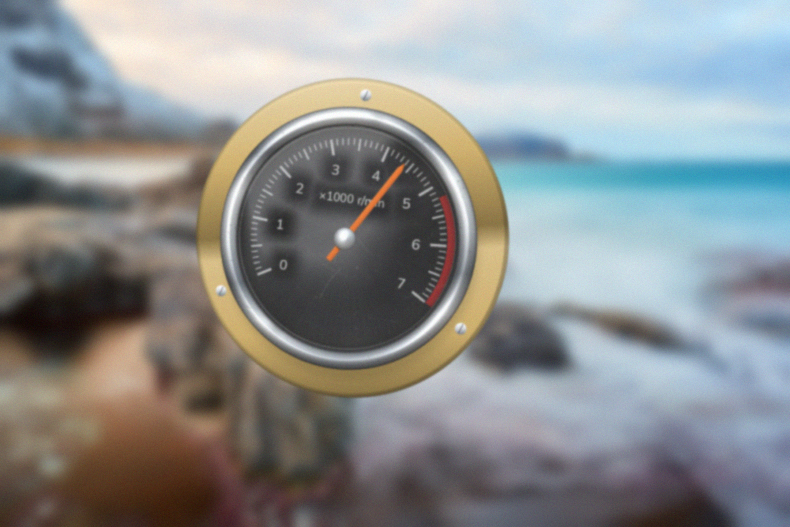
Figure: value=4400 unit=rpm
